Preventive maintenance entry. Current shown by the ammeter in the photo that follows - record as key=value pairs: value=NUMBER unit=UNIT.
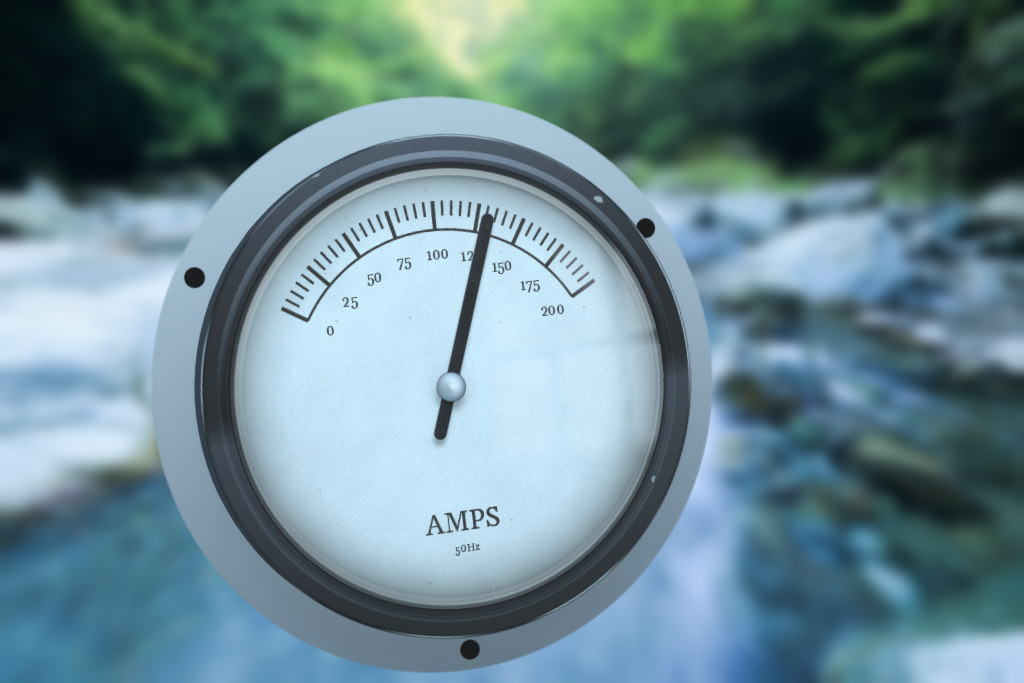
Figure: value=130 unit=A
